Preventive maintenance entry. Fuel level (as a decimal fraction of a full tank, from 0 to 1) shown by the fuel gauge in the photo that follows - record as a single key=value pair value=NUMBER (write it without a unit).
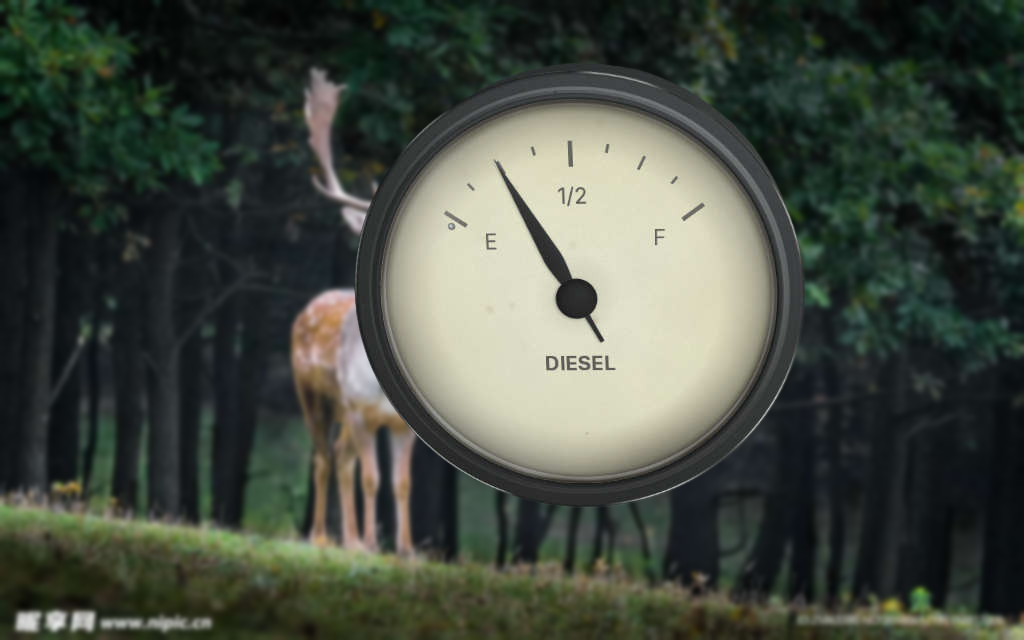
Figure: value=0.25
